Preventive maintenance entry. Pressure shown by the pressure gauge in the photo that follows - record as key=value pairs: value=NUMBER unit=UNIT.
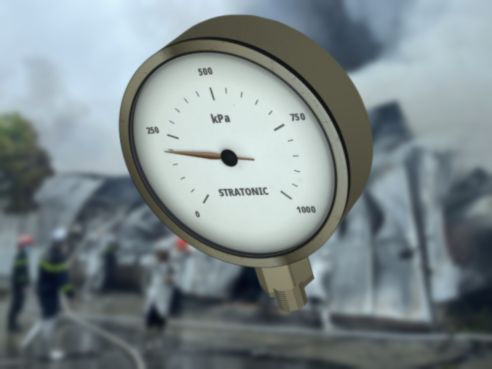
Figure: value=200 unit=kPa
